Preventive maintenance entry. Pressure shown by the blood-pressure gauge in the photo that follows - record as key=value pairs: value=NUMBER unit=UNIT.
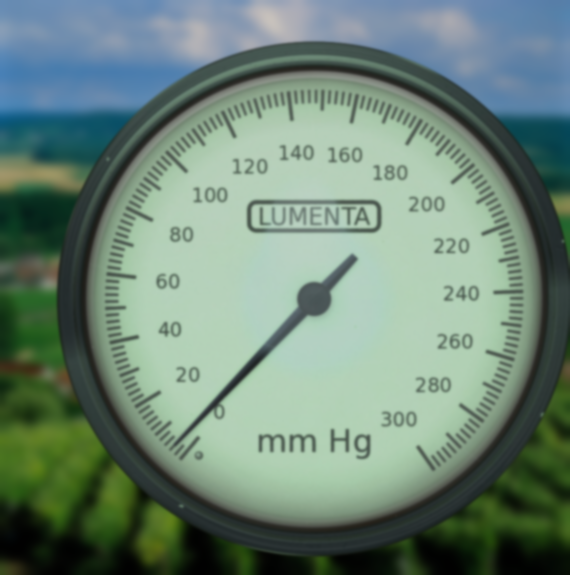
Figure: value=4 unit=mmHg
